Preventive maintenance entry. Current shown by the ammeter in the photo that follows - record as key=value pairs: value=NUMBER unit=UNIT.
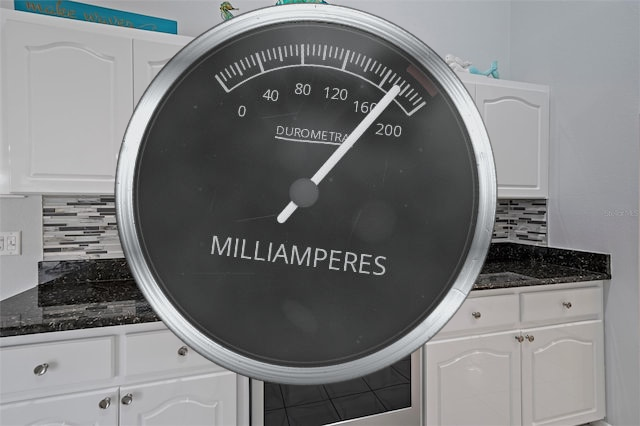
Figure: value=175 unit=mA
